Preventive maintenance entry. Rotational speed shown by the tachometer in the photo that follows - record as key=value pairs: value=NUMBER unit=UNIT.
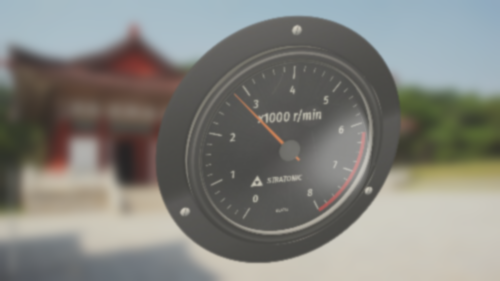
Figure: value=2800 unit=rpm
